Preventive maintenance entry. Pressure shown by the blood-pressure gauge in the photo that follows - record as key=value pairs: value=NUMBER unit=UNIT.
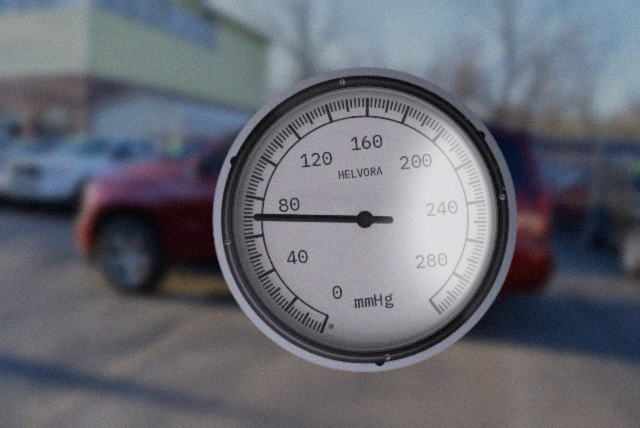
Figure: value=70 unit=mmHg
